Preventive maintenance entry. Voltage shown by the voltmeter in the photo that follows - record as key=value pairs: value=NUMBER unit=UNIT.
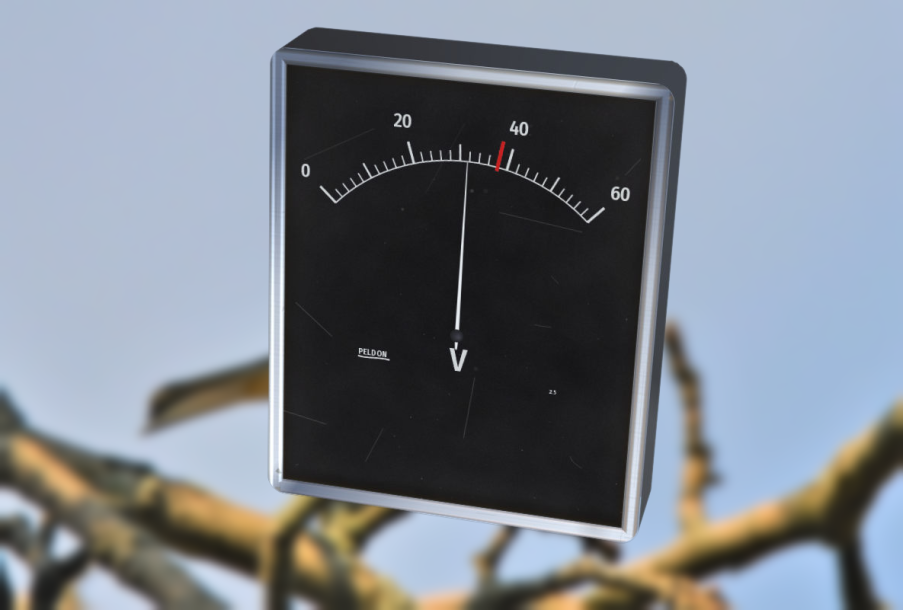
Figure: value=32 unit=V
